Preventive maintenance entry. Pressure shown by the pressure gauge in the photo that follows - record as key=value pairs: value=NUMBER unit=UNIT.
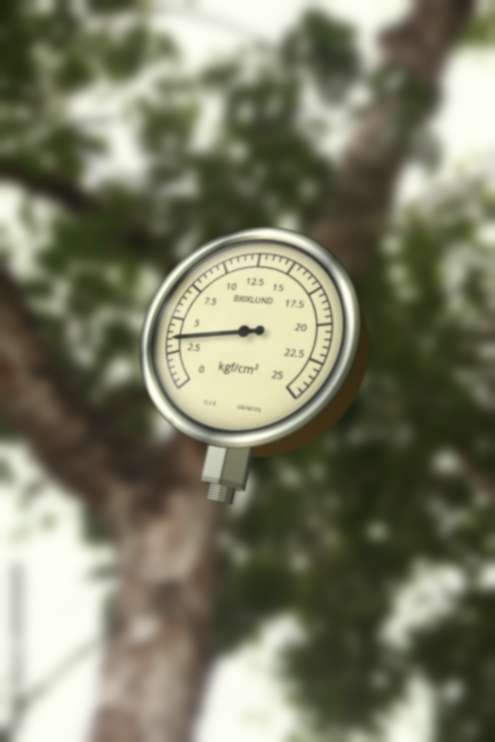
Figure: value=3.5 unit=kg/cm²
